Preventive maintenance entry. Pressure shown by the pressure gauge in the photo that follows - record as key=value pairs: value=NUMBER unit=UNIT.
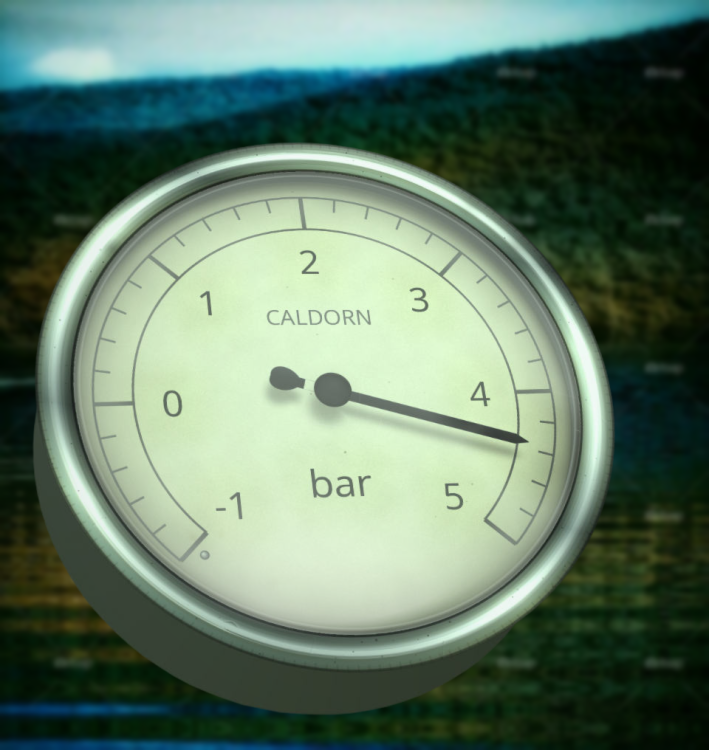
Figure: value=4.4 unit=bar
